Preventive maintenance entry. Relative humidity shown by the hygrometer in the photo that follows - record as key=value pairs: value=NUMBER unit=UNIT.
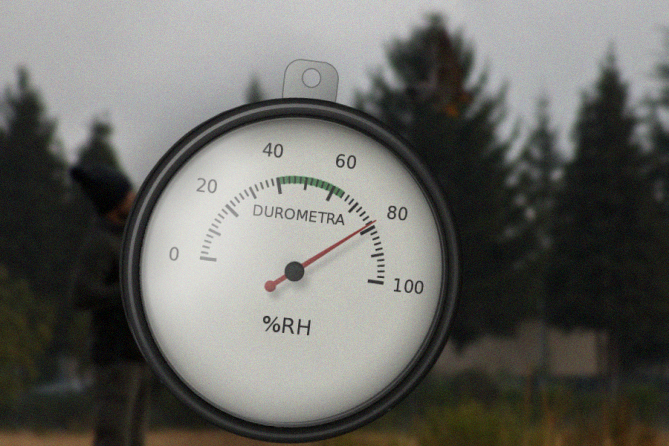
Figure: value=78 unit=%
